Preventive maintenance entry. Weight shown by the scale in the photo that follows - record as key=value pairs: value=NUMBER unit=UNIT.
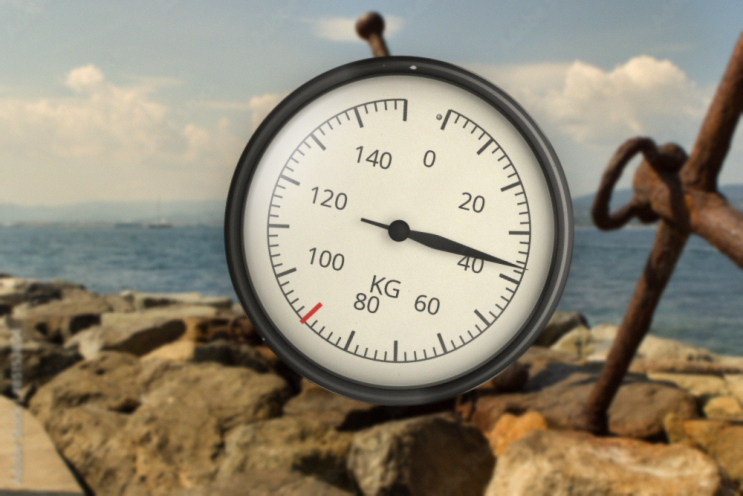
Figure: value=37 unit=kg
